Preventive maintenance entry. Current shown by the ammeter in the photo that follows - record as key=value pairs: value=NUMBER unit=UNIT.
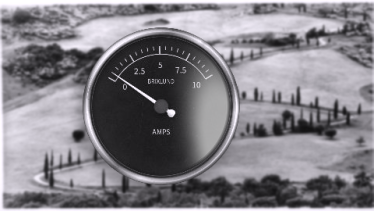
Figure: value=0.5 unit=A
